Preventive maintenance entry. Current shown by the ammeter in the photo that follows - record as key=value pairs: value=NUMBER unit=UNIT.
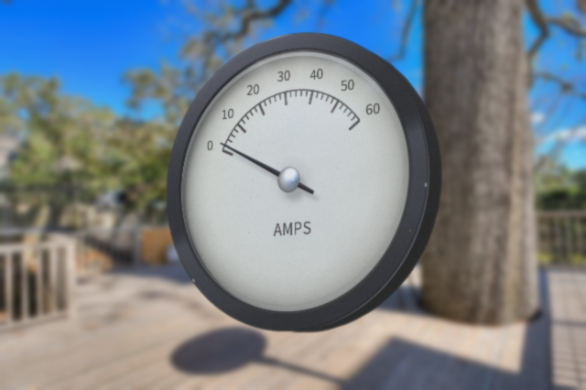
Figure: value=2 unit=A
